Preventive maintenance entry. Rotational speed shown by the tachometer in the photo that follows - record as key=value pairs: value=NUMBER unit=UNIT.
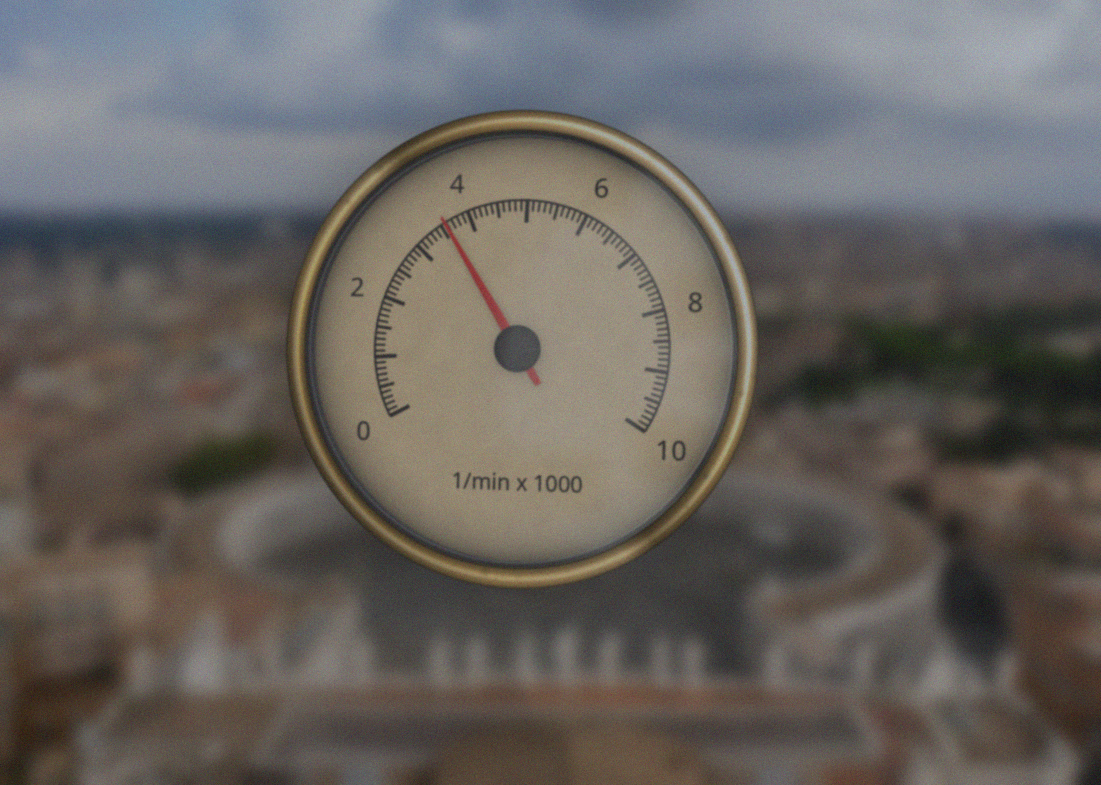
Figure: value=3600 unit=rpm
